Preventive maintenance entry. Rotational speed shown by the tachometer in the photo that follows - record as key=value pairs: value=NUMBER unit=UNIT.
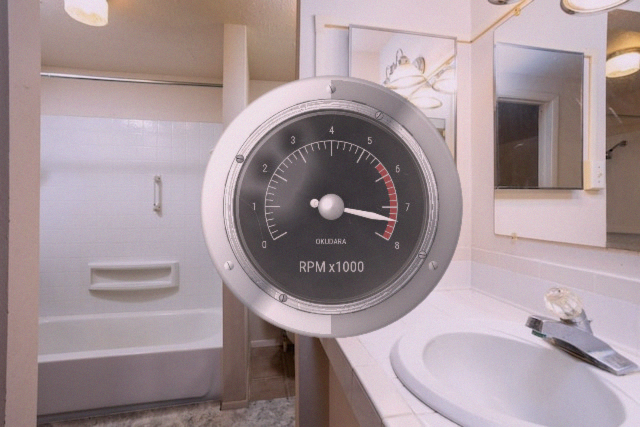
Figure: value=7400 unit=rpm
